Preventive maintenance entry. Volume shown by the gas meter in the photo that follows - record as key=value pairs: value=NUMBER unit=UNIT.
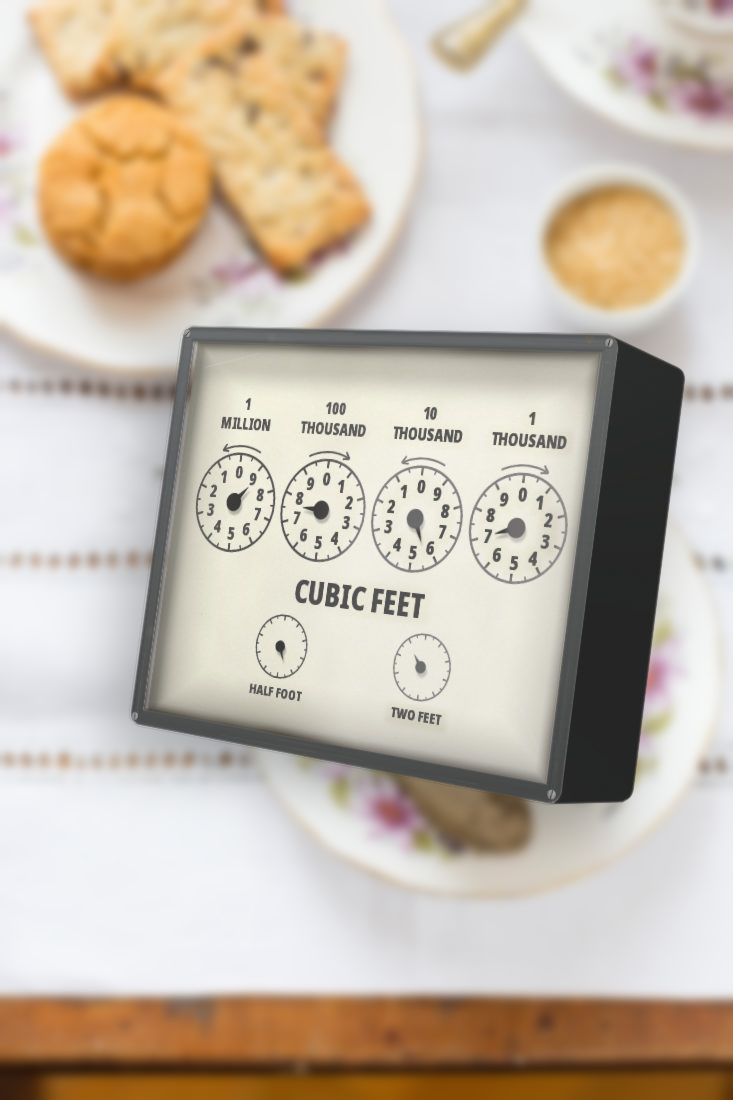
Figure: value=875700 unit=ft³
